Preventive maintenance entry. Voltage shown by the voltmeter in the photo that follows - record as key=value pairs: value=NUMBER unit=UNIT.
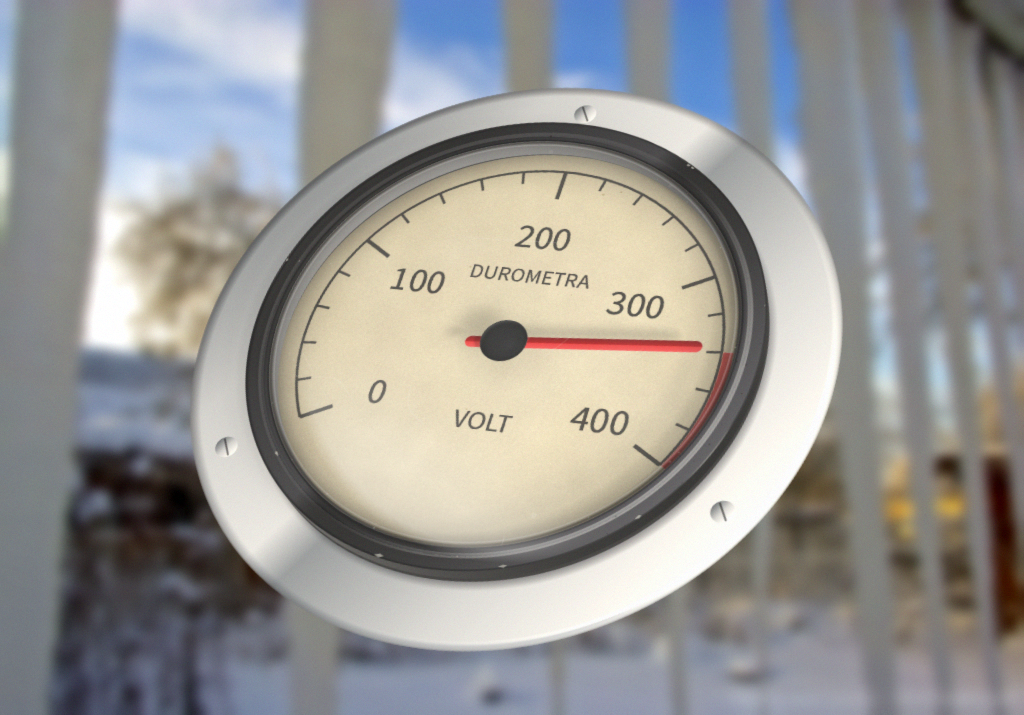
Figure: value=340 unit=V
